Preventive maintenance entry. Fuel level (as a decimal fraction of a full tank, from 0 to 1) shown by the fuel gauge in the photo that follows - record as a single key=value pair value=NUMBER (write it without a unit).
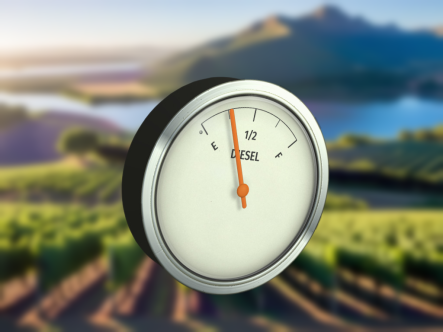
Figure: value=0.25
